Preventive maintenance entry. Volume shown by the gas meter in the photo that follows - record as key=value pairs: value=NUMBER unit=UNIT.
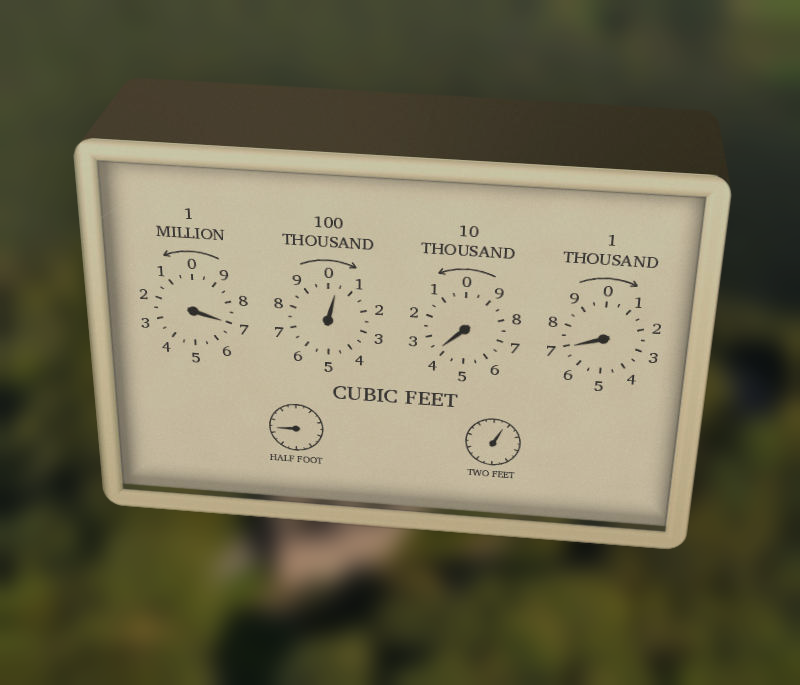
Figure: value=703700 unit=ft³
